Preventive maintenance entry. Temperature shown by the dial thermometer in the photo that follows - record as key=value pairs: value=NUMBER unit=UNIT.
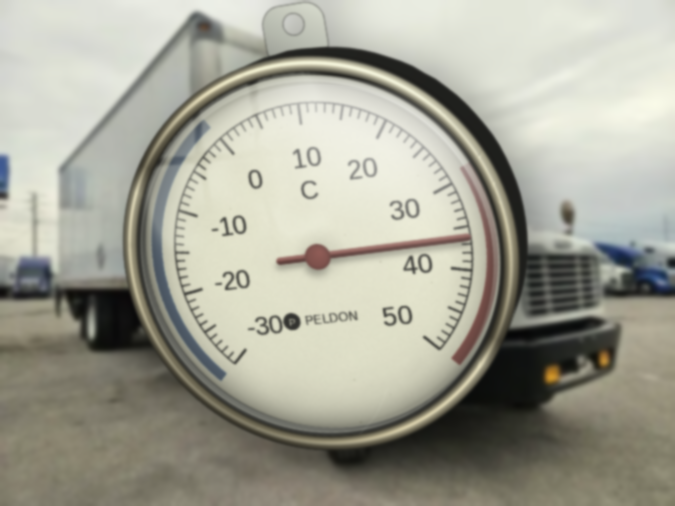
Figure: value=36 unit=°C
